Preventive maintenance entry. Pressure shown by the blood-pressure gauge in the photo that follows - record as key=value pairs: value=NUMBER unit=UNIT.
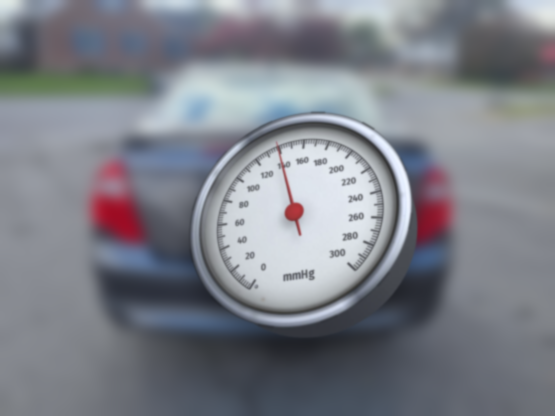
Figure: value=140 unit=mmHg
